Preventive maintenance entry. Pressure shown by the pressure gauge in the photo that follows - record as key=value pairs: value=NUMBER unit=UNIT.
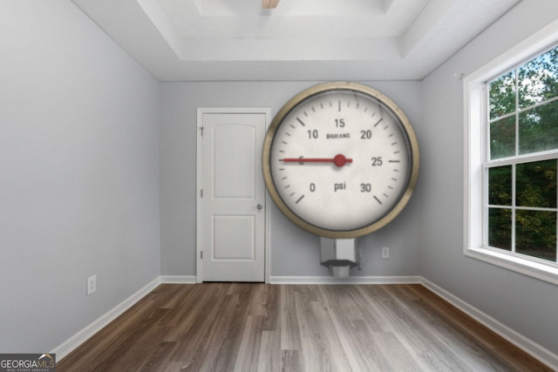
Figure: value=5 unit=psi
